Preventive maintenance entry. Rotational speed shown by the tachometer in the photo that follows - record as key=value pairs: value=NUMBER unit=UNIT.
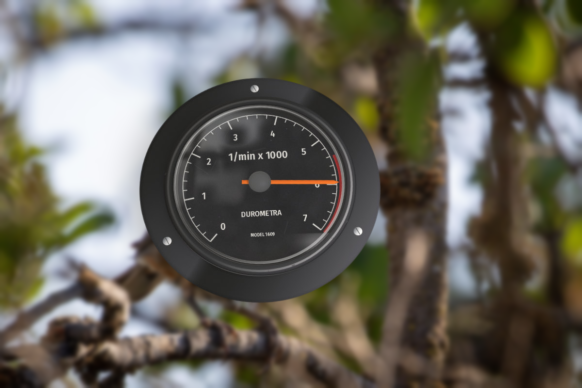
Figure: value=6000 unit=rpm
